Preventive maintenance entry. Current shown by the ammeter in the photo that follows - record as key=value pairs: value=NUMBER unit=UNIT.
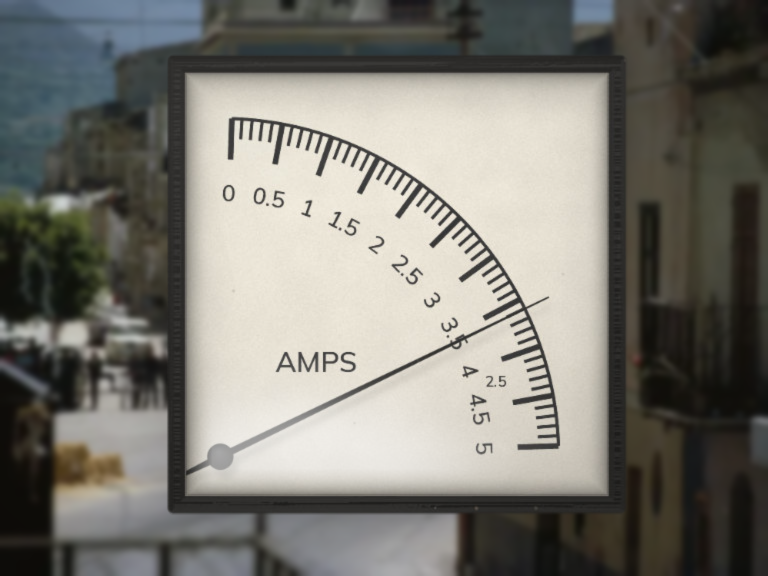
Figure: value=3.6 unit=A
